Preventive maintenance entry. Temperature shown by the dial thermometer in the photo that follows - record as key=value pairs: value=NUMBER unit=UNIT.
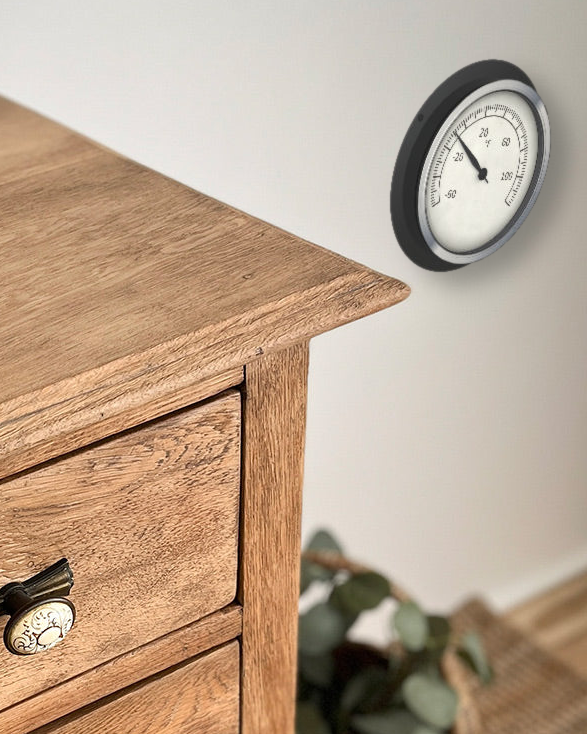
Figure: value=-10 unit=°F
